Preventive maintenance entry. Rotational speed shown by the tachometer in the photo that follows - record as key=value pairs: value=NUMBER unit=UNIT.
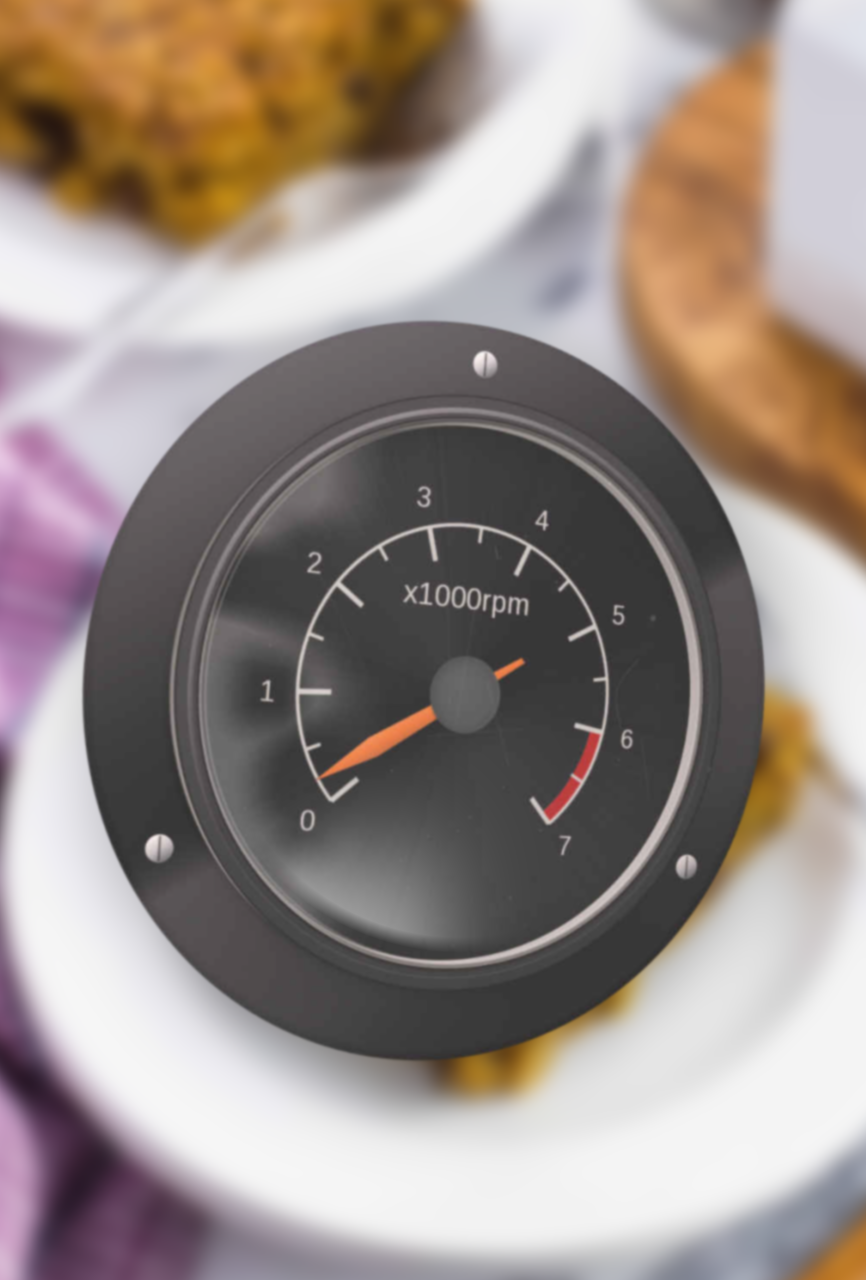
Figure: value=250 unit=rpm
